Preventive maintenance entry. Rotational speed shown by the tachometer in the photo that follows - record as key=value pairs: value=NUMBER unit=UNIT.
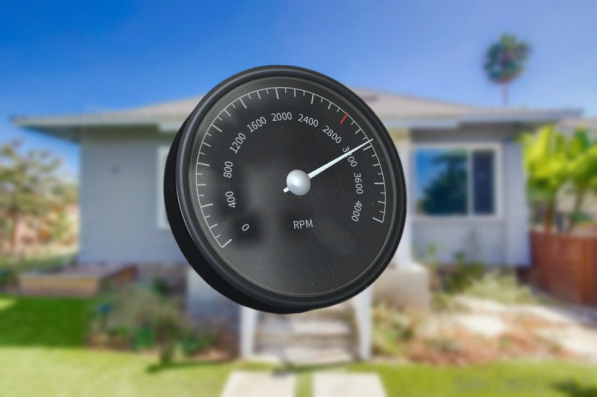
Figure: value=3150 unit=rpm
